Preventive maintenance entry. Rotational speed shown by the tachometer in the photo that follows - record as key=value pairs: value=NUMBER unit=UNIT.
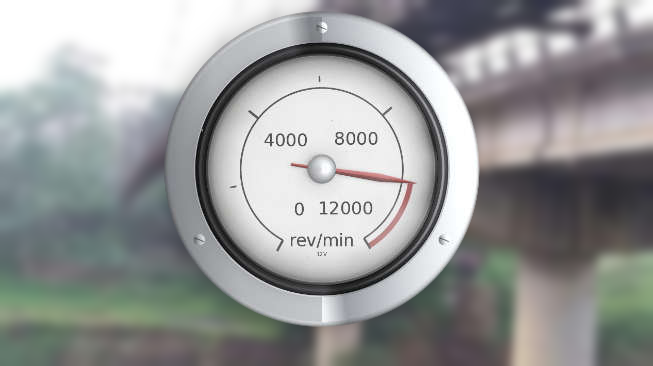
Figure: value=10000 unit=rpm
